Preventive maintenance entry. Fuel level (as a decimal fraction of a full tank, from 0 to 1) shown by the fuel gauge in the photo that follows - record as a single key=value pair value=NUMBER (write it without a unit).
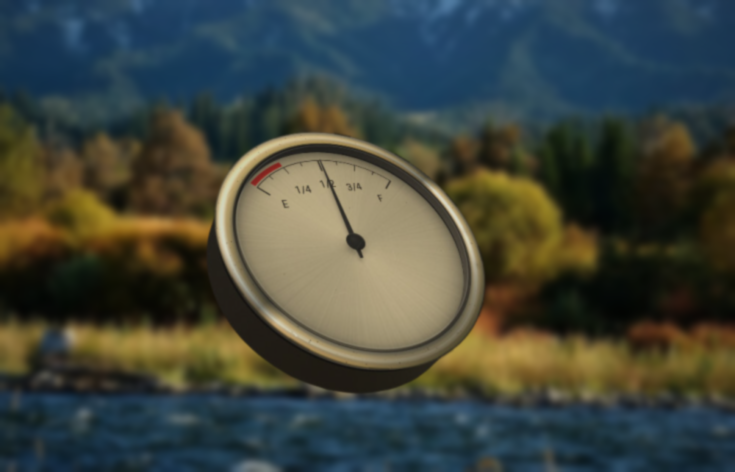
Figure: value=0.5
